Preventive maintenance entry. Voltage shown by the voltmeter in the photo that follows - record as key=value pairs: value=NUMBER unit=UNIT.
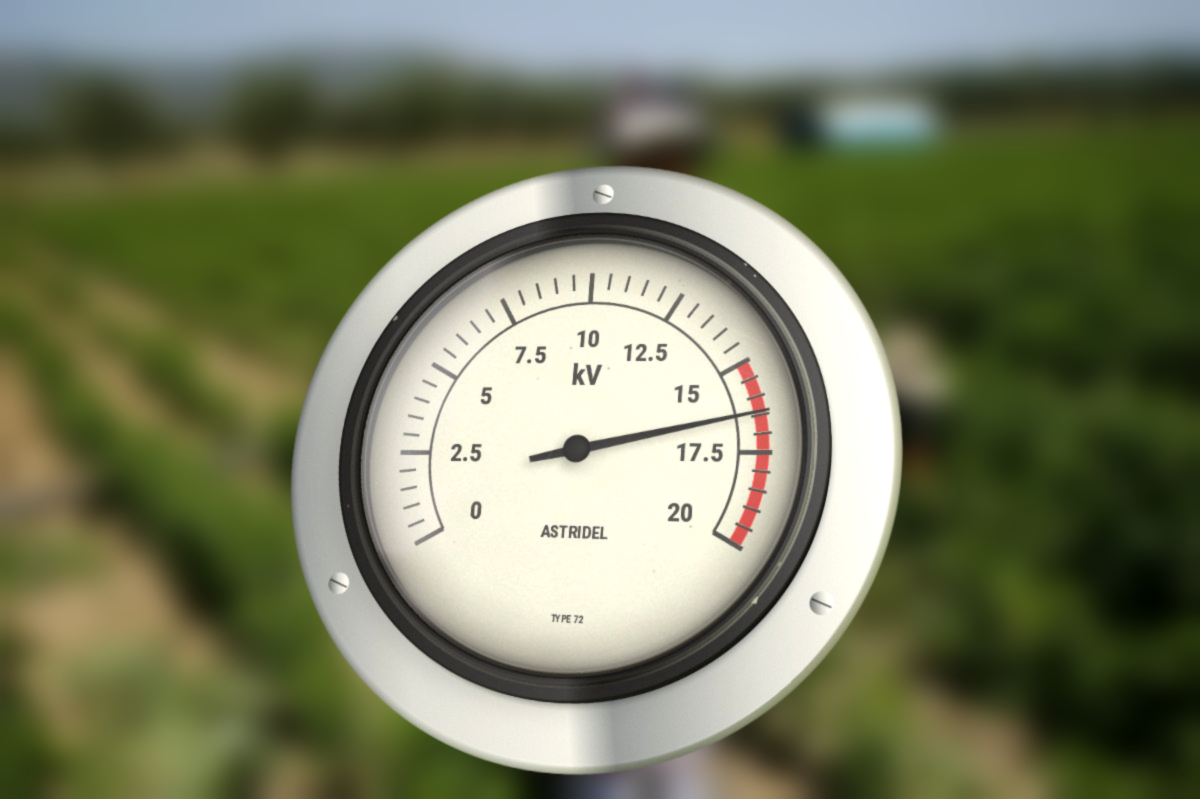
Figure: value=16.5 unit=kV
